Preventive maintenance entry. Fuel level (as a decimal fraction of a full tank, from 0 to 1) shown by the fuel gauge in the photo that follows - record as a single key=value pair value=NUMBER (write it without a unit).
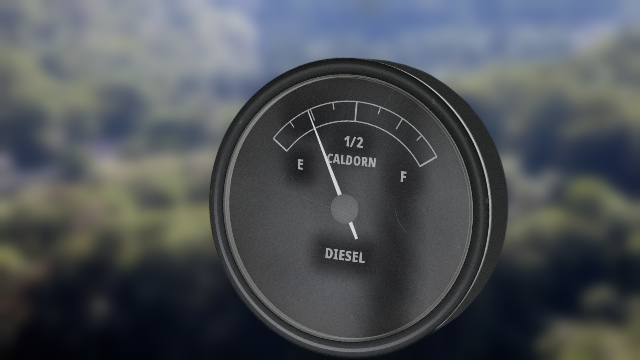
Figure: value=0.25
